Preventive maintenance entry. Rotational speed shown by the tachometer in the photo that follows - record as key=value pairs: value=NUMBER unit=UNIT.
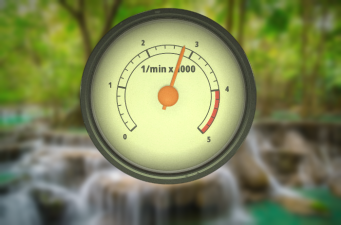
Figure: value=2800 unit=rpm
